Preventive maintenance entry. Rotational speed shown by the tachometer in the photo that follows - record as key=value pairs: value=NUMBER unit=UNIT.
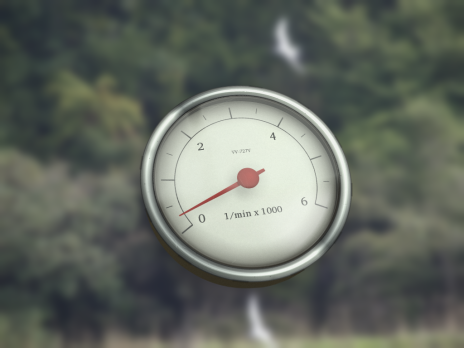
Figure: value=250 unit=rpm
